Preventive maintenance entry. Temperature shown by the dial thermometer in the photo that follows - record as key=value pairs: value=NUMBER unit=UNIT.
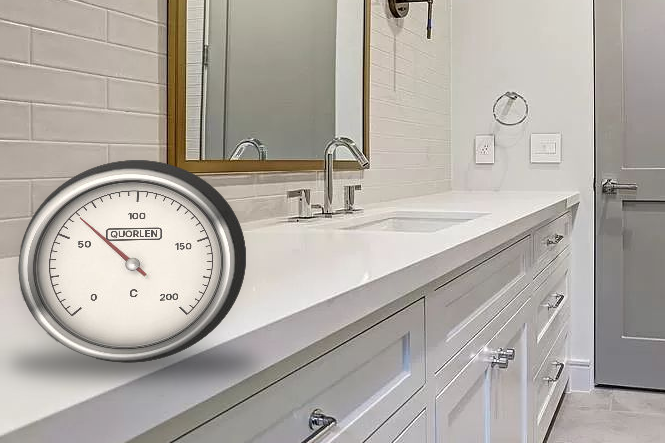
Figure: value=65 unit=°C
